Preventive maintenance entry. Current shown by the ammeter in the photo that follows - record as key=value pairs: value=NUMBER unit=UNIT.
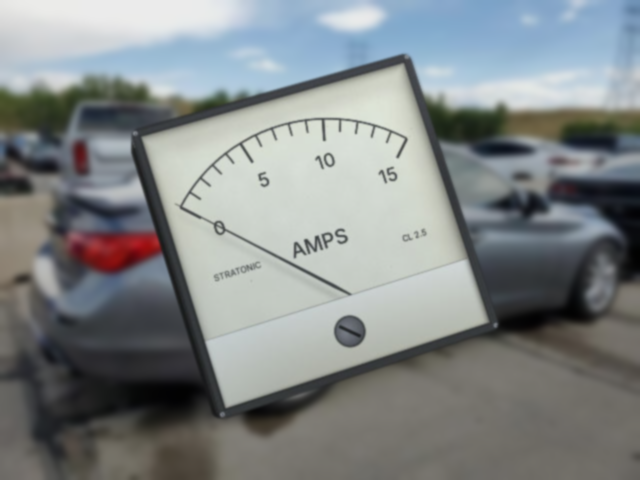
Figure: value=0 unit=A
